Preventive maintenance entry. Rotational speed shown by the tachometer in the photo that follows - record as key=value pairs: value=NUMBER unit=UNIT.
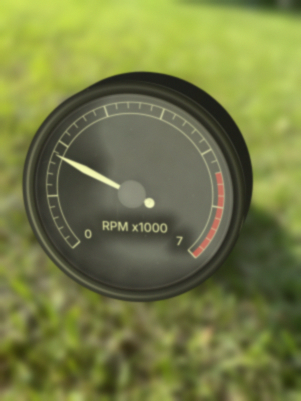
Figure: value=1800 unit=rpm
